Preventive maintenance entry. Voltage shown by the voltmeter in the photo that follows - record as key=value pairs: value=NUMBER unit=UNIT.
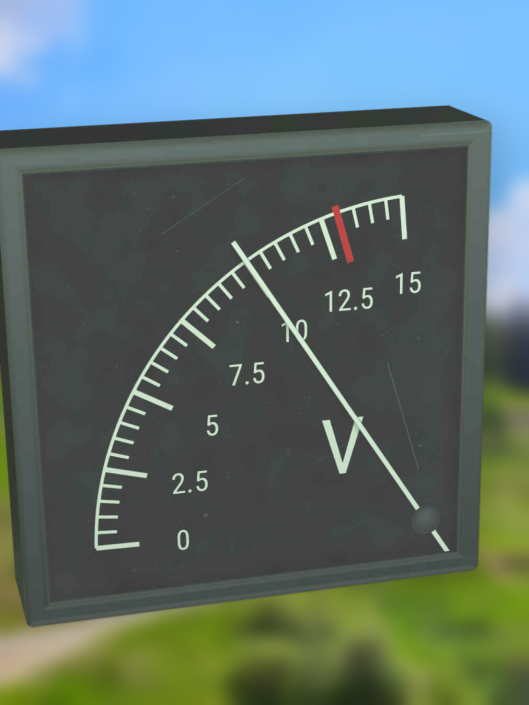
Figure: value=10 unit=V
